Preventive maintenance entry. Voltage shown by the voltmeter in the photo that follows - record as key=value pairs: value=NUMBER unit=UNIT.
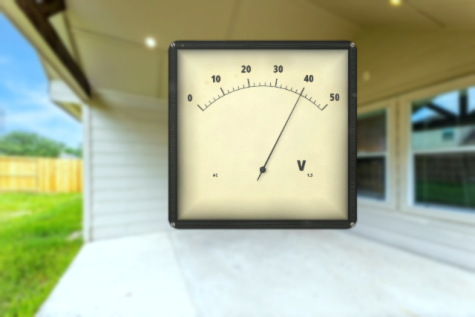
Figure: value=40 unit=V
